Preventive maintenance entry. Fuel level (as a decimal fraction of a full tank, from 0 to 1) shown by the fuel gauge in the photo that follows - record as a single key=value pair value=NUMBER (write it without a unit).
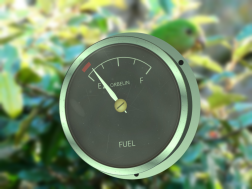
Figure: value=0.125
